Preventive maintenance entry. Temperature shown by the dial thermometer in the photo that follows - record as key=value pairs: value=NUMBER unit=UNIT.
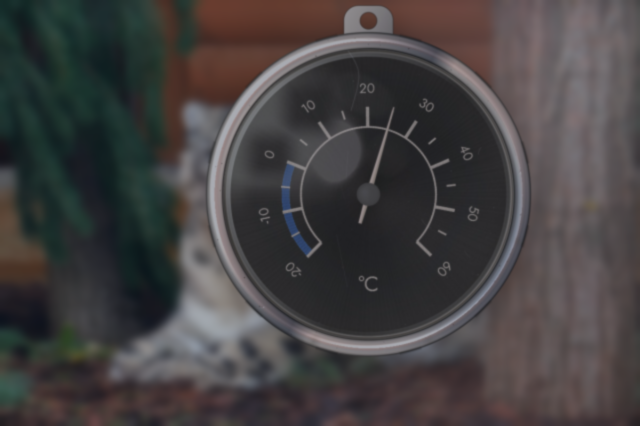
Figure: value=25 unit=°C
